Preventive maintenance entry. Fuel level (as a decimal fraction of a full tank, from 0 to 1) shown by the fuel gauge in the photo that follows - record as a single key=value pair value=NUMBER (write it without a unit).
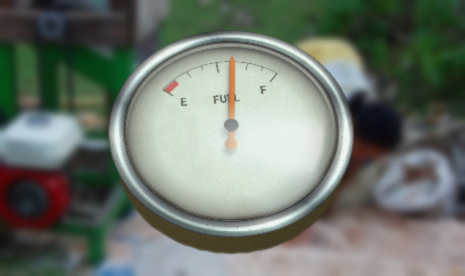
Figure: value=0.625
